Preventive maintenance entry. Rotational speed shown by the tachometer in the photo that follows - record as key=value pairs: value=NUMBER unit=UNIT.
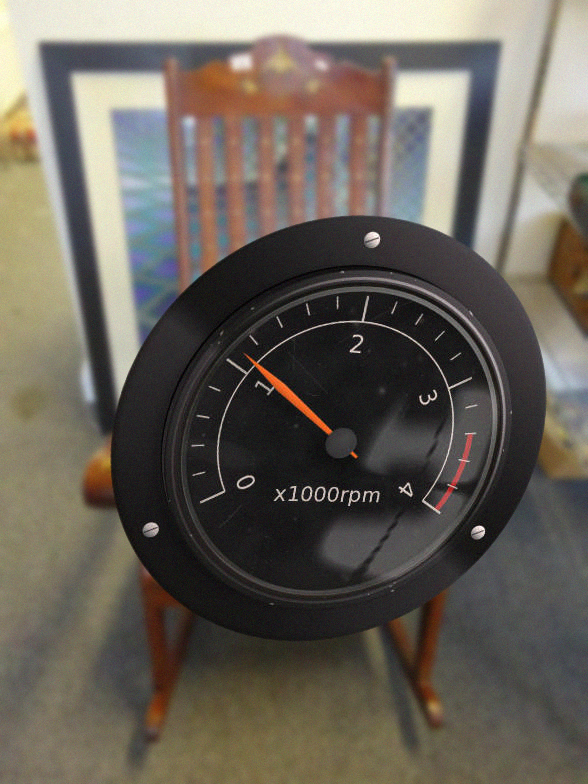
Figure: value=1100 unit=rpm
